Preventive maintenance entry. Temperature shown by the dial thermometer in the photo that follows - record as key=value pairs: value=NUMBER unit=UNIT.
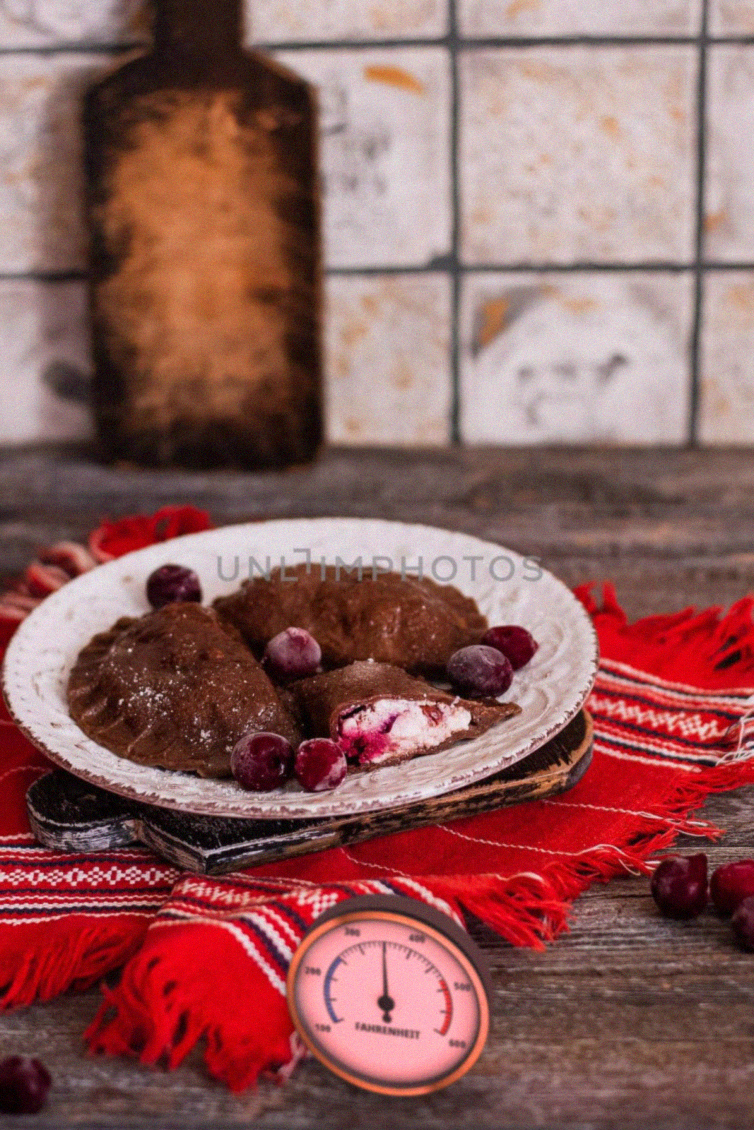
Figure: value=350 unit=°F
